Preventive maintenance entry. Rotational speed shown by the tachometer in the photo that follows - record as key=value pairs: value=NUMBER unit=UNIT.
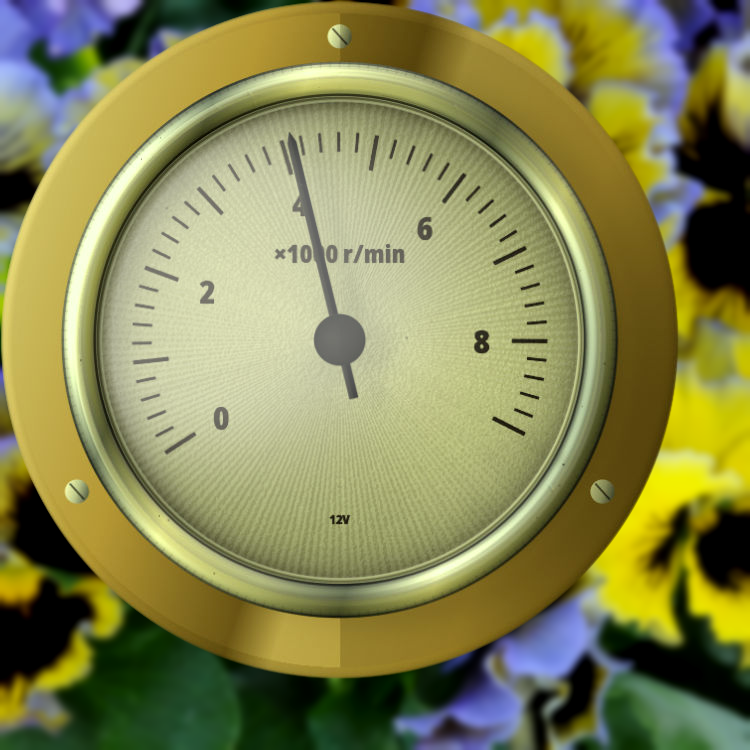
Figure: value=4100 unit=rpm
